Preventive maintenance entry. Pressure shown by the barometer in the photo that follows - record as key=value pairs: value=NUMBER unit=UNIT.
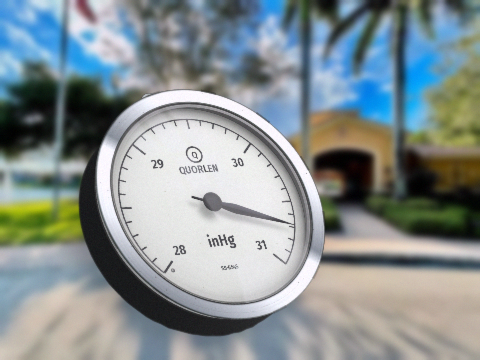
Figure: value=30.7 unit=inHg
